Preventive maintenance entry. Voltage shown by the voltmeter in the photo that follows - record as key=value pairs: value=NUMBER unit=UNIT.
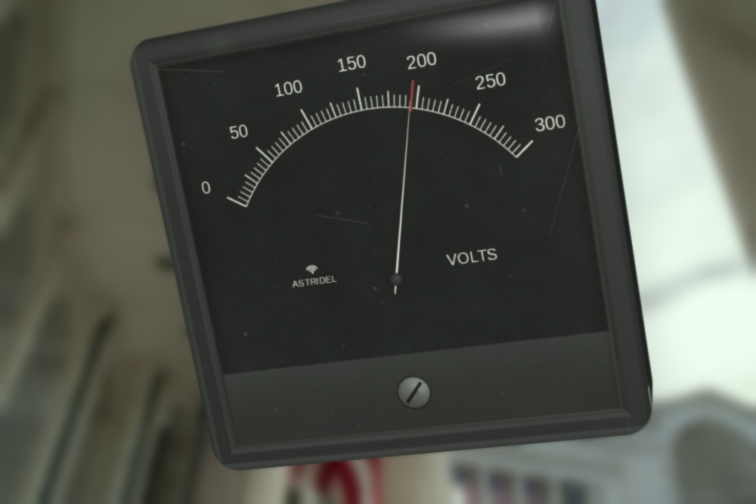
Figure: value=195 unit=V
